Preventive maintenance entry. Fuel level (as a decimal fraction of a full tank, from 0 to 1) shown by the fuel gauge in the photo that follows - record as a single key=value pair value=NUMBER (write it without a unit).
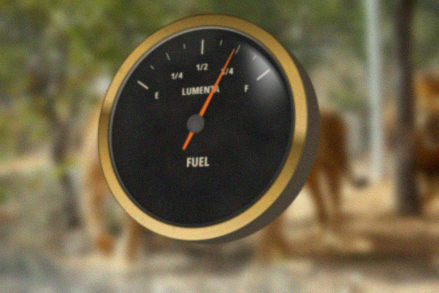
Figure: value=0.75
